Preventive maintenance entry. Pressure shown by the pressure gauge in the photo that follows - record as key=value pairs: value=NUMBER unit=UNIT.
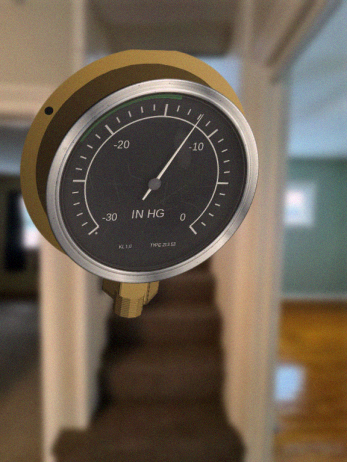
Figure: value=-12 unit=inHg
